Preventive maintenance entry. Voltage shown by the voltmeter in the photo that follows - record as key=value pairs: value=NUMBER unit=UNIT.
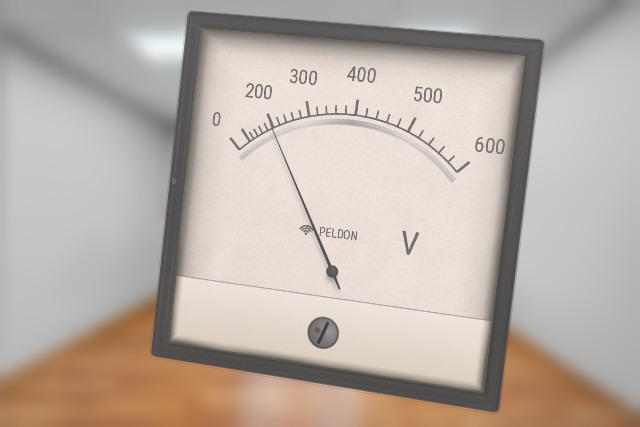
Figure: value=200 unit=V
